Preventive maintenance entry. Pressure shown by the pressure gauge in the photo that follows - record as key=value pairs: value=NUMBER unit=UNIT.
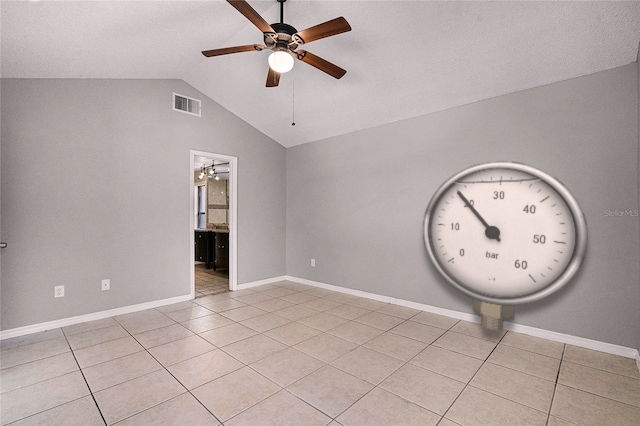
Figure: value=20 unit=bar
